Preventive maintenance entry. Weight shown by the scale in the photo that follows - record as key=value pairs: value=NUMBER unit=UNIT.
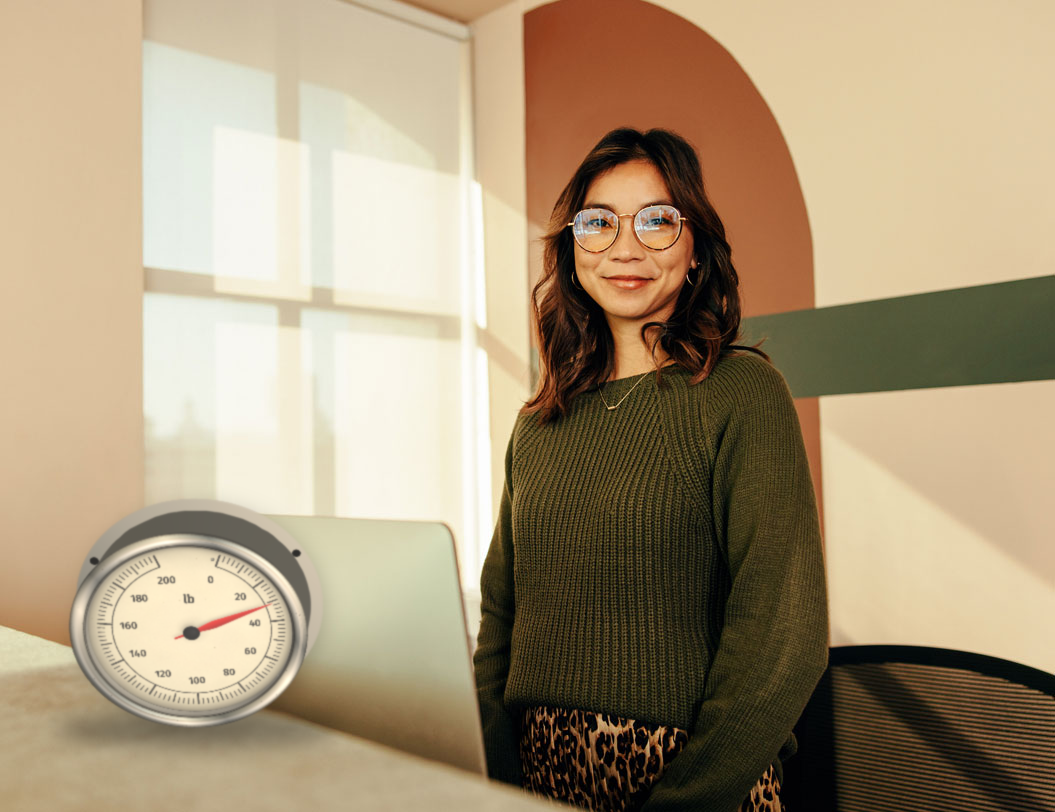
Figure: value=30 unit=lb
